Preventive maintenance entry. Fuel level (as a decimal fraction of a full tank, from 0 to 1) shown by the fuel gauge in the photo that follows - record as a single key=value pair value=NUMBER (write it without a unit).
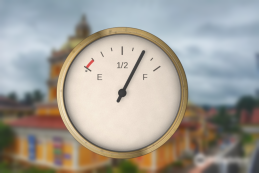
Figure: value=0.75
